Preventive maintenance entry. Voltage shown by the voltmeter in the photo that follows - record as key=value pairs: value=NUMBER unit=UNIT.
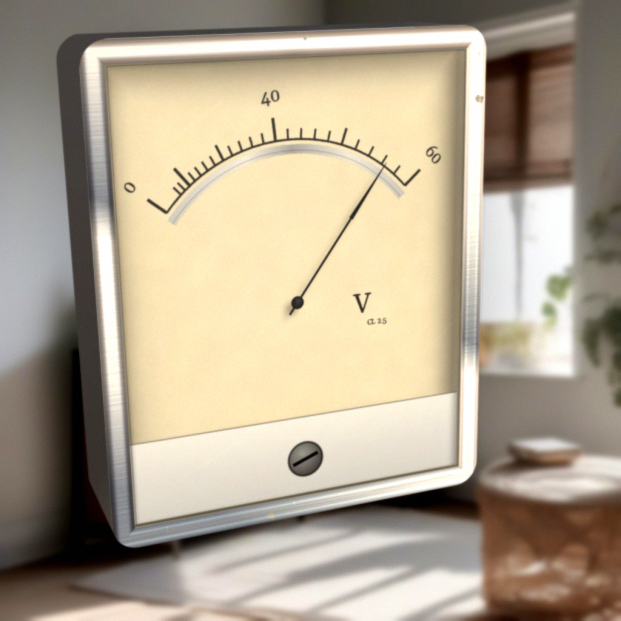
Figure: value=56 unit=V
